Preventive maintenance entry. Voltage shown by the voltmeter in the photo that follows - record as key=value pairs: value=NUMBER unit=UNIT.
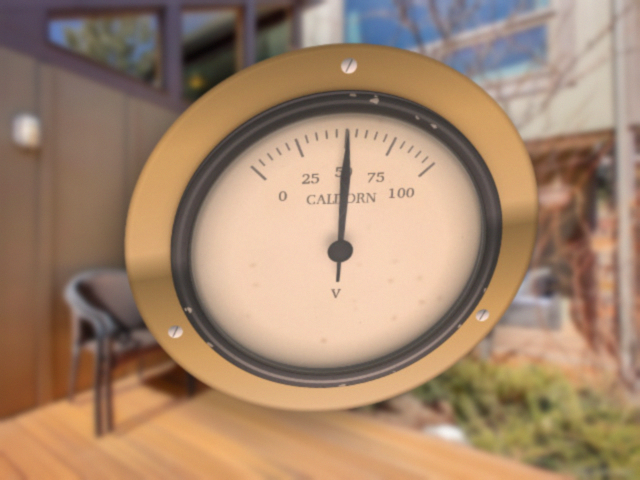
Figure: value=50 unit=V
